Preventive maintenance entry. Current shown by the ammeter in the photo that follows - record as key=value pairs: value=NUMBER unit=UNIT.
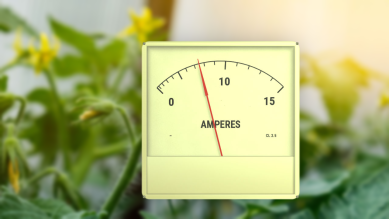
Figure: value=7.5 unit=A
